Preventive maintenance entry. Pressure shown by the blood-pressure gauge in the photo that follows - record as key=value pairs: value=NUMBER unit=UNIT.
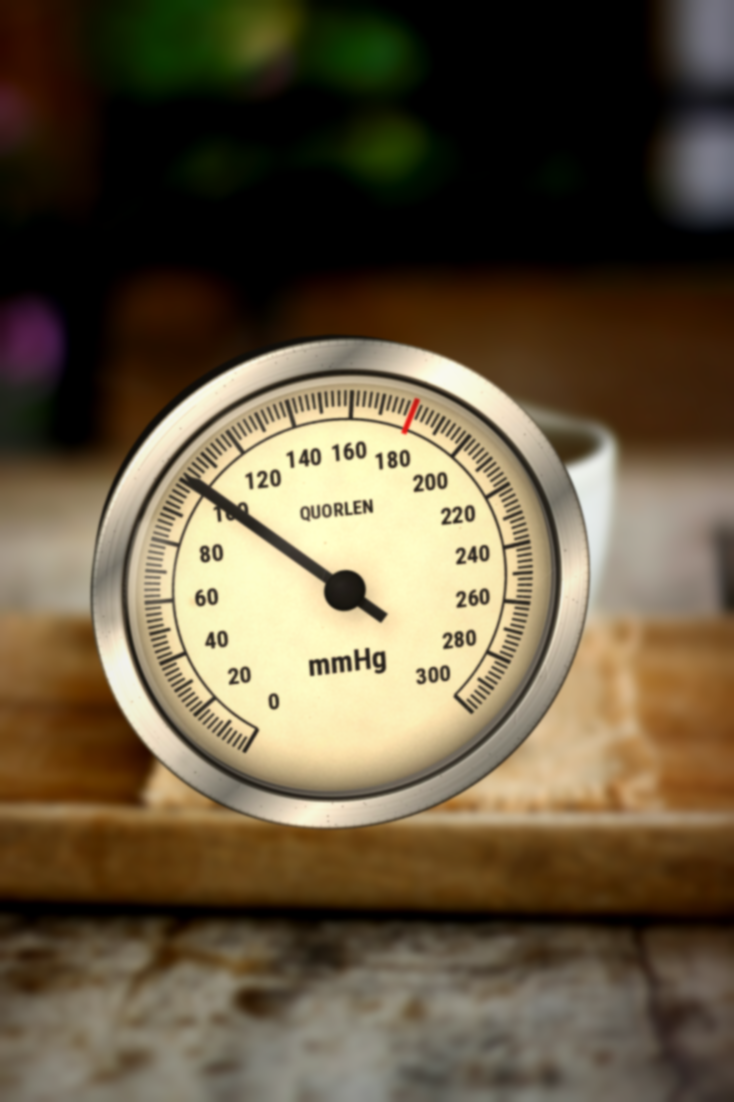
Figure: value=102 unit=mmHg
